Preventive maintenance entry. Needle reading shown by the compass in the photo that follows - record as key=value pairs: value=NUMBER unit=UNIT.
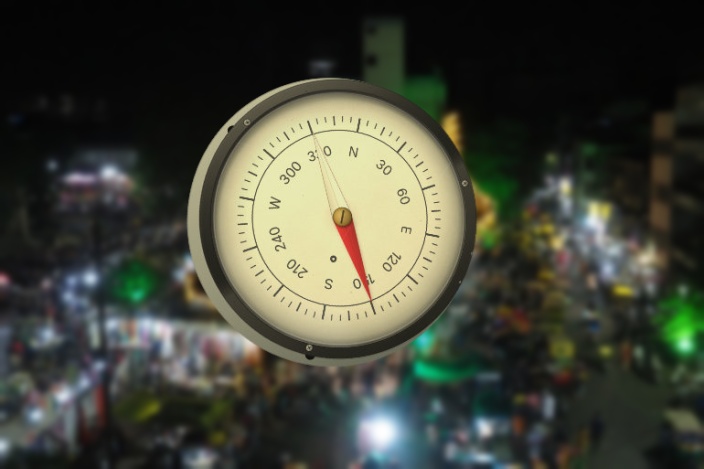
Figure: value=150 unit=°
